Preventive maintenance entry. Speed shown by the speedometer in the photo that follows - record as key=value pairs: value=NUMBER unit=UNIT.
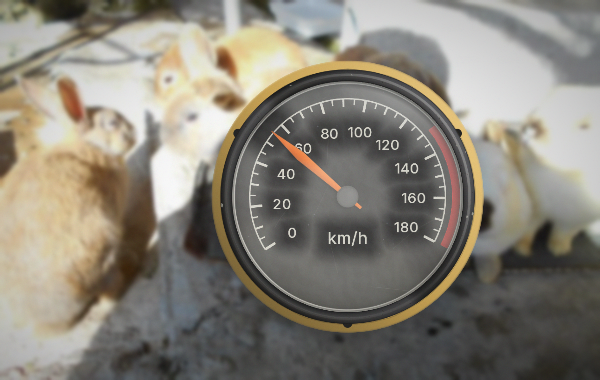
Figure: value=55 unit=km/h
